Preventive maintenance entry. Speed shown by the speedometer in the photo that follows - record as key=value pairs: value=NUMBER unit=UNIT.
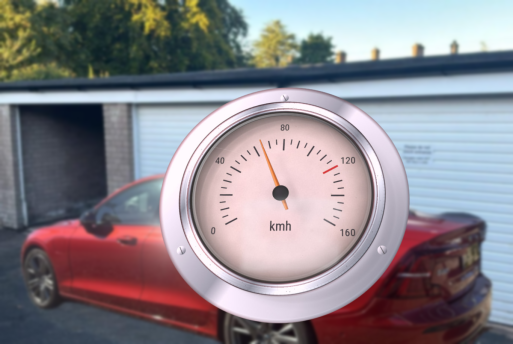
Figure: value=65 unit=km/h
